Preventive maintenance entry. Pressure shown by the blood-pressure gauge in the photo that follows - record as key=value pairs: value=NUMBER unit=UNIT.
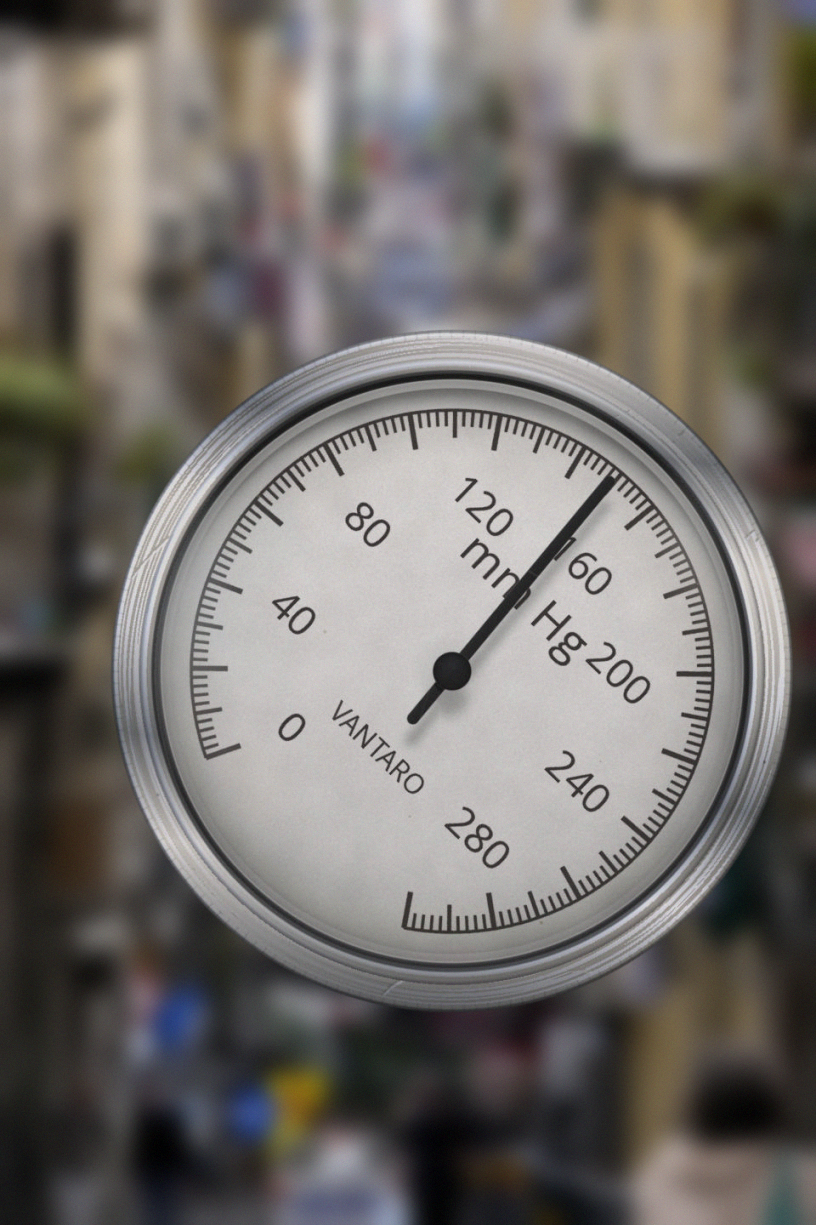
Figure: value=149 unit=mmHg
